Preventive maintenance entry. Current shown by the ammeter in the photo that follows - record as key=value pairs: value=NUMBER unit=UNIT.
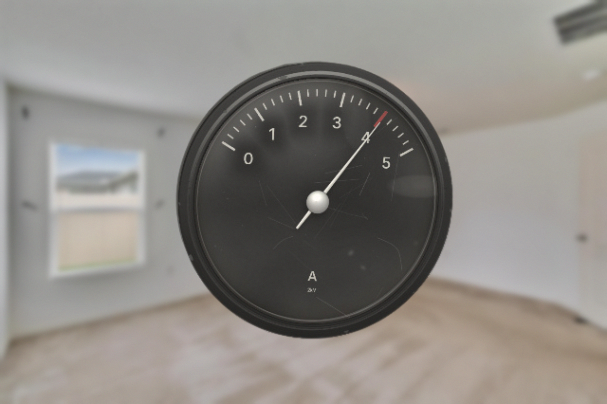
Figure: value=4 unit=A
